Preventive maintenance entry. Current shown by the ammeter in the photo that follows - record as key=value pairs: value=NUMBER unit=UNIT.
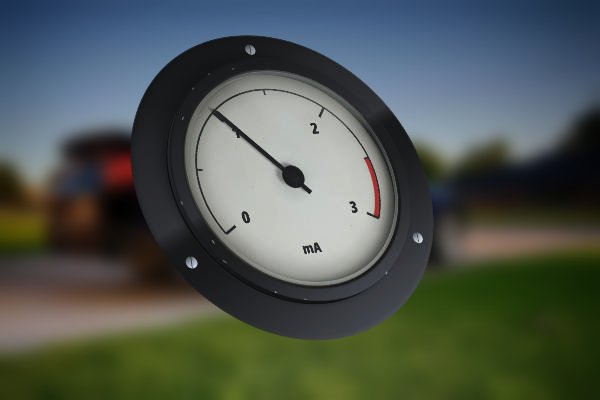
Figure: value=1 unit=mA
